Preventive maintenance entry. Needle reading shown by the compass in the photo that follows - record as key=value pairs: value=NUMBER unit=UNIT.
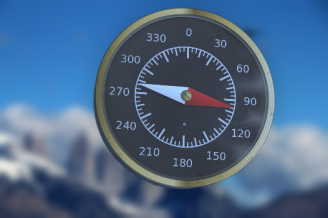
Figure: value=100 unit=°
